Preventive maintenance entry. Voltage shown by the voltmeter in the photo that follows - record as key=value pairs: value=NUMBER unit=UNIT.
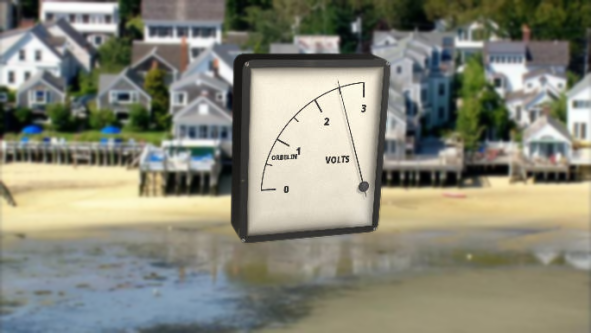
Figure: value=2.5 unit=V
